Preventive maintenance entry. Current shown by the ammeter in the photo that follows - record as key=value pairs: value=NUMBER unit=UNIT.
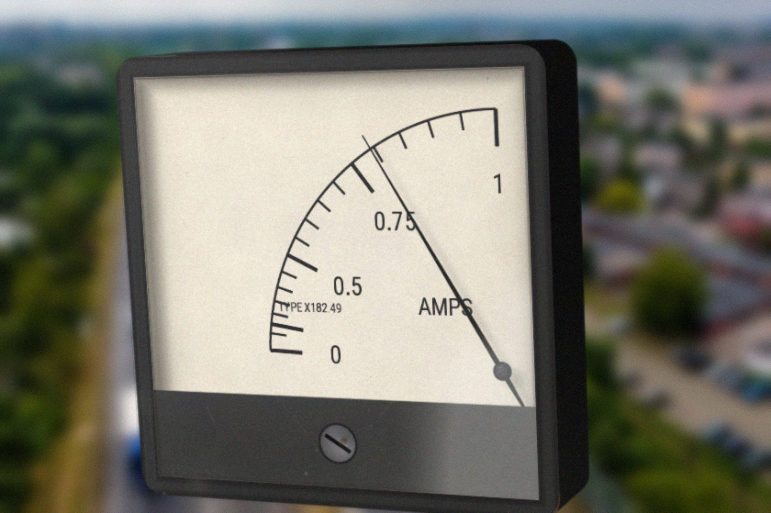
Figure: value=0.8 unit=A
